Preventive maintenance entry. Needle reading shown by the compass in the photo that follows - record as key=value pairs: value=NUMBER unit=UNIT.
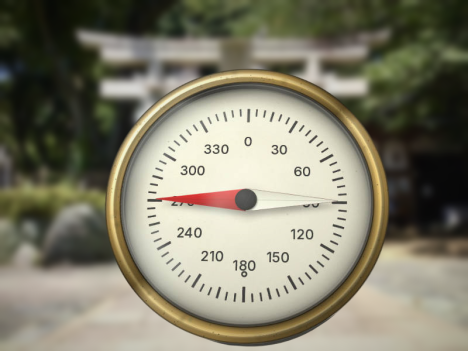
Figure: value=270 unit=°
